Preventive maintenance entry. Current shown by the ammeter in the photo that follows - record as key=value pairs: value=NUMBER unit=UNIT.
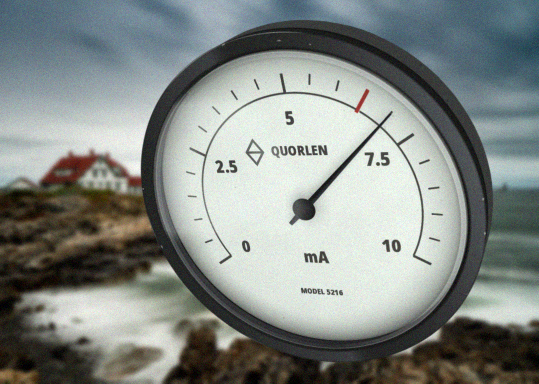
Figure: value=7 unit=mA
